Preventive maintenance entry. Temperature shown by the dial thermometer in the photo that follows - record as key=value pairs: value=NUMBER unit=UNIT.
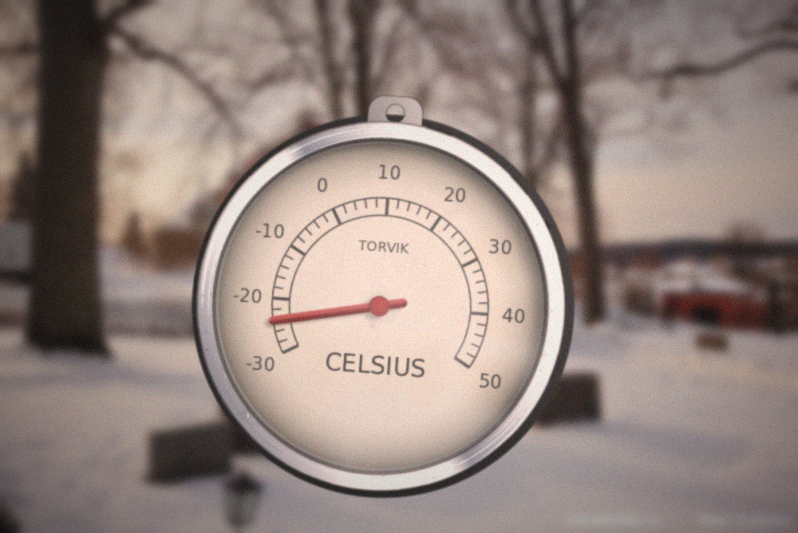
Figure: value=-24 unit=°C
